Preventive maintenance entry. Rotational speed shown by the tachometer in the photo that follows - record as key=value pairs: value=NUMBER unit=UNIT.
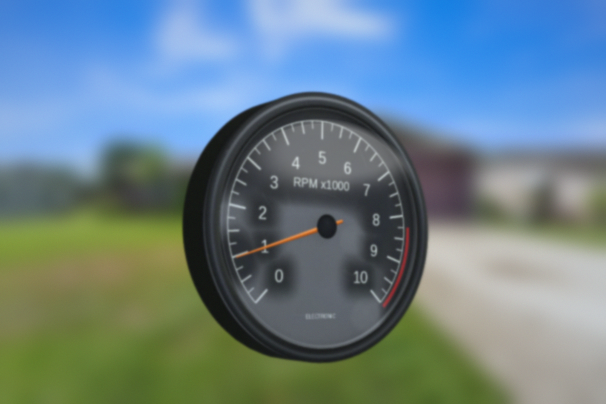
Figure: value=1000 unit=rpm
